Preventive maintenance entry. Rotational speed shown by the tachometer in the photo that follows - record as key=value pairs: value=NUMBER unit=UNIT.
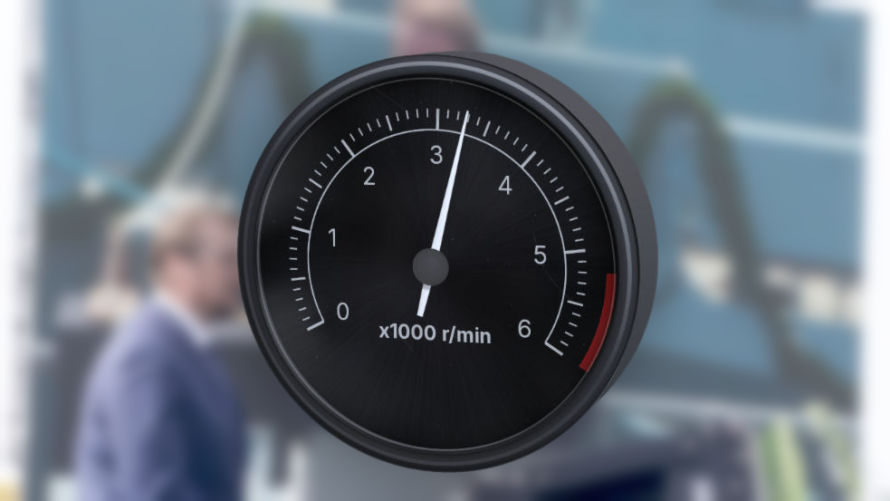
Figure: value=3300 unit=rpm
